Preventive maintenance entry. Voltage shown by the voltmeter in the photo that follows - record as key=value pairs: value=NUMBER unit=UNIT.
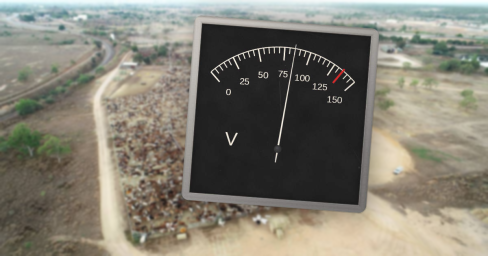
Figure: value=85 unit=V
